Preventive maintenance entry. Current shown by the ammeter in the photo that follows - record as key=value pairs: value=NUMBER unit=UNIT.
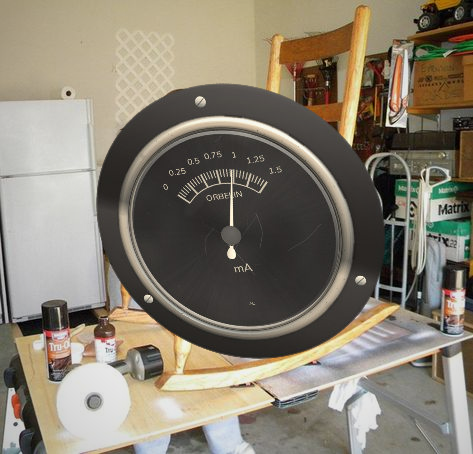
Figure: value=1 unit=mA
